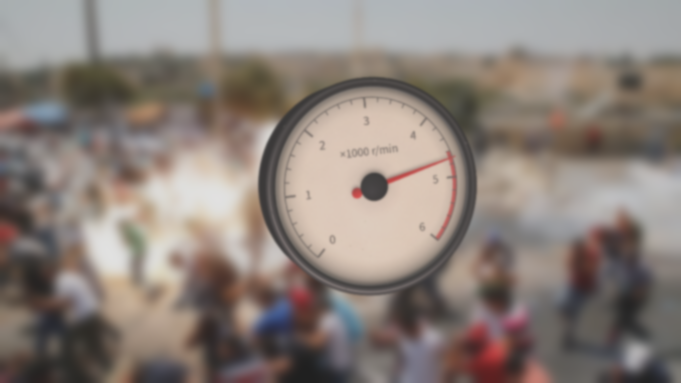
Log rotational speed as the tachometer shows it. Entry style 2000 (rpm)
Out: 4700 (rpm)
